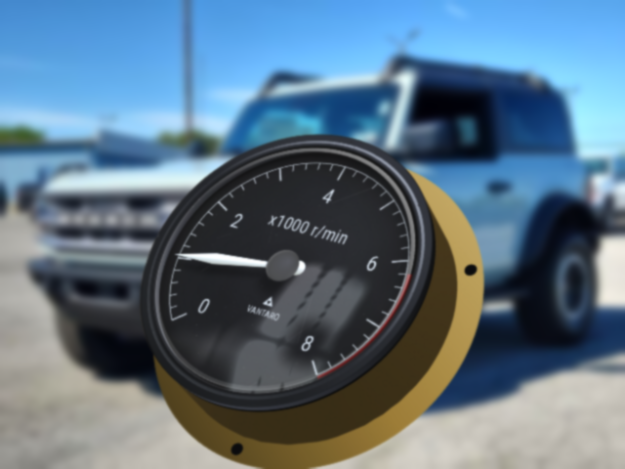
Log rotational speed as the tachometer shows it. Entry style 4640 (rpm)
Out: 1000 (rpm)
